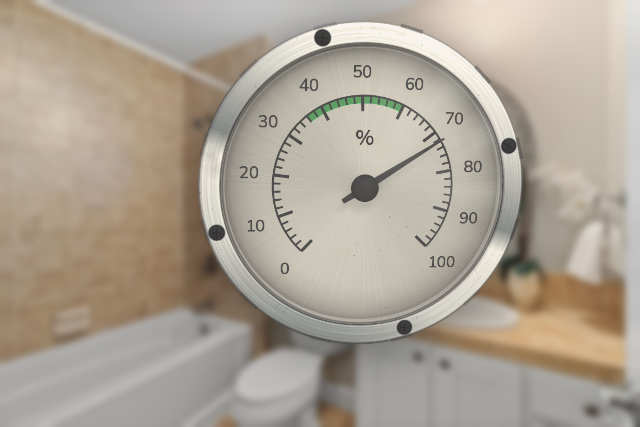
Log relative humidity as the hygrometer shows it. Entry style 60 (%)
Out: 72 (%)
